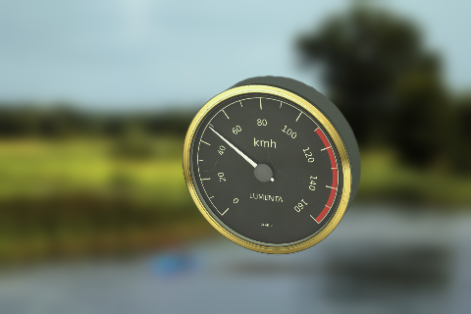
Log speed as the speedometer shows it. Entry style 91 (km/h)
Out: 50 (km/h)
